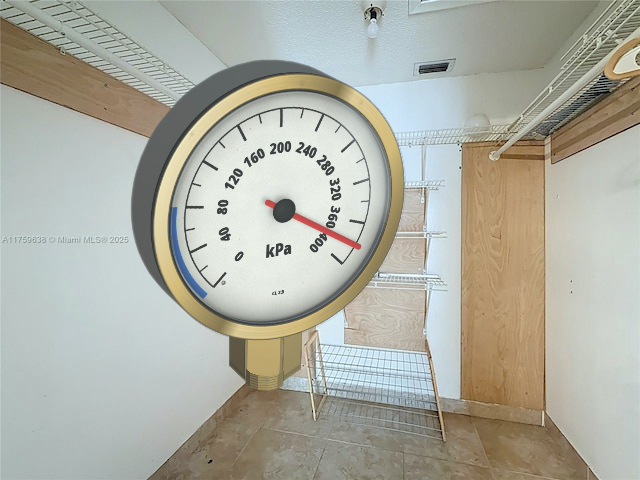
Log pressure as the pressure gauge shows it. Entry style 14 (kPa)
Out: 380 (kPa)
